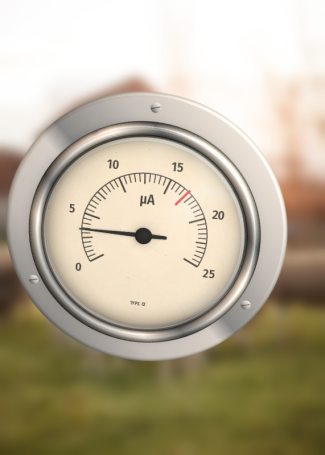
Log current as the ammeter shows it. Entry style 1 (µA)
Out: 3.5 (µA)
